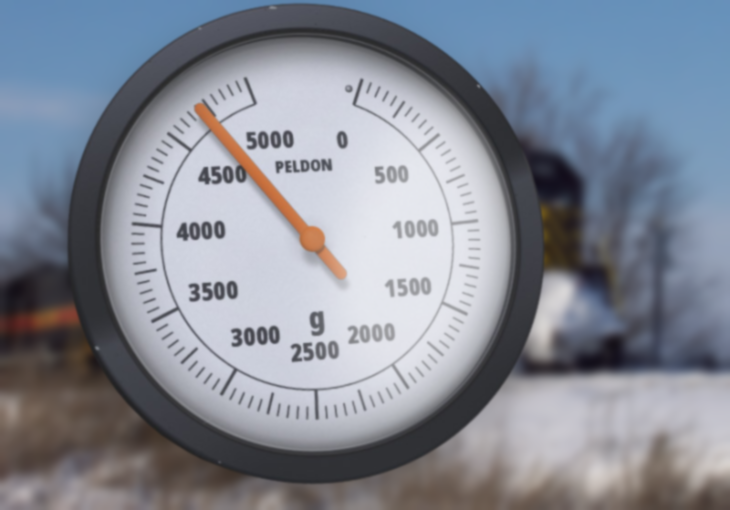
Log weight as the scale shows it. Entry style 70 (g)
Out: 4700 (g)
